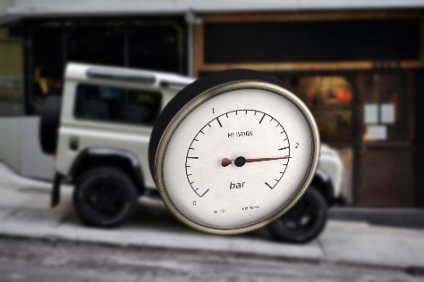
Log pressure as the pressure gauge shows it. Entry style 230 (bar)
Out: 2.1 (bar)
